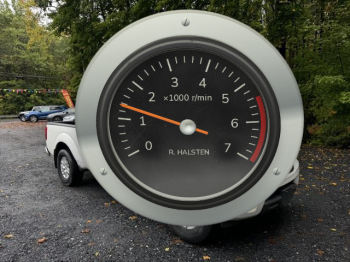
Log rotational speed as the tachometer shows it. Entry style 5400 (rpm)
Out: 1400 (rpm)
